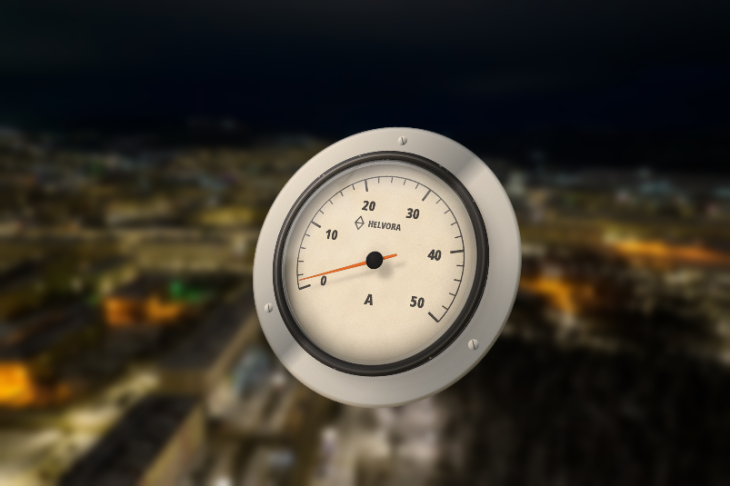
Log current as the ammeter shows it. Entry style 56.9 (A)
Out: 1 (A)
